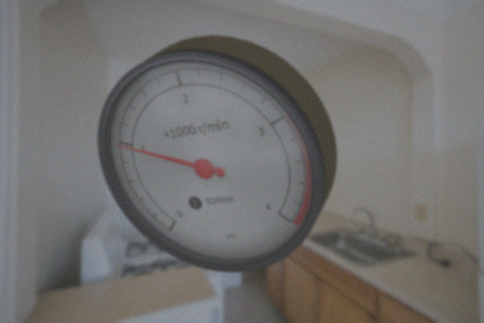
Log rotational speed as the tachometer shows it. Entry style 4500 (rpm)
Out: 1000 (rpm)
